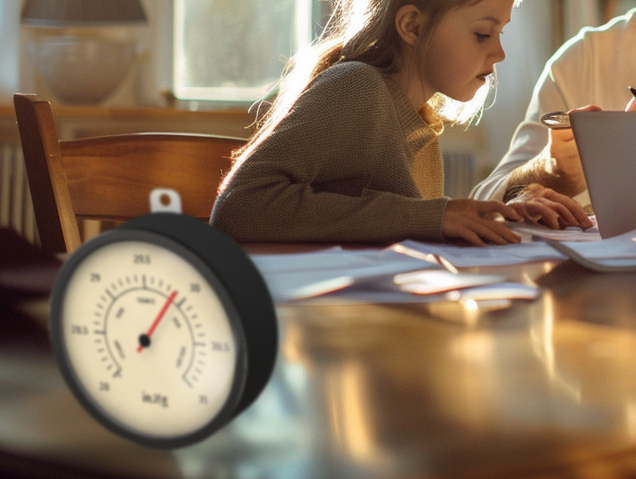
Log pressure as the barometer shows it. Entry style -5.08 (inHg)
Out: 29.9 (inHg)
